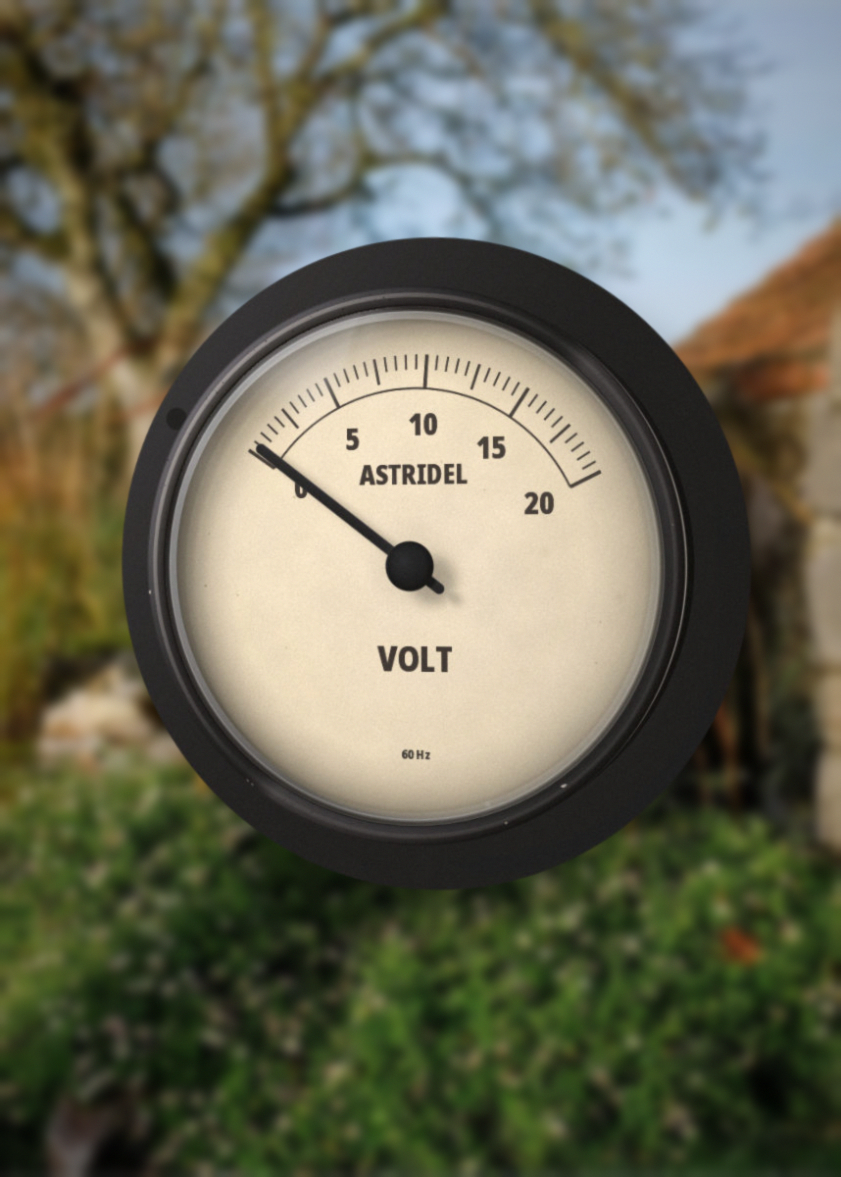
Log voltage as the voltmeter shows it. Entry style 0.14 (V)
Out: 0.5 (V)
